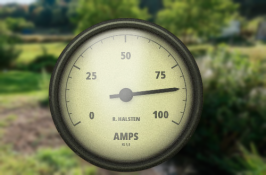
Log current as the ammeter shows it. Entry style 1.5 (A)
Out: 85 (A)
